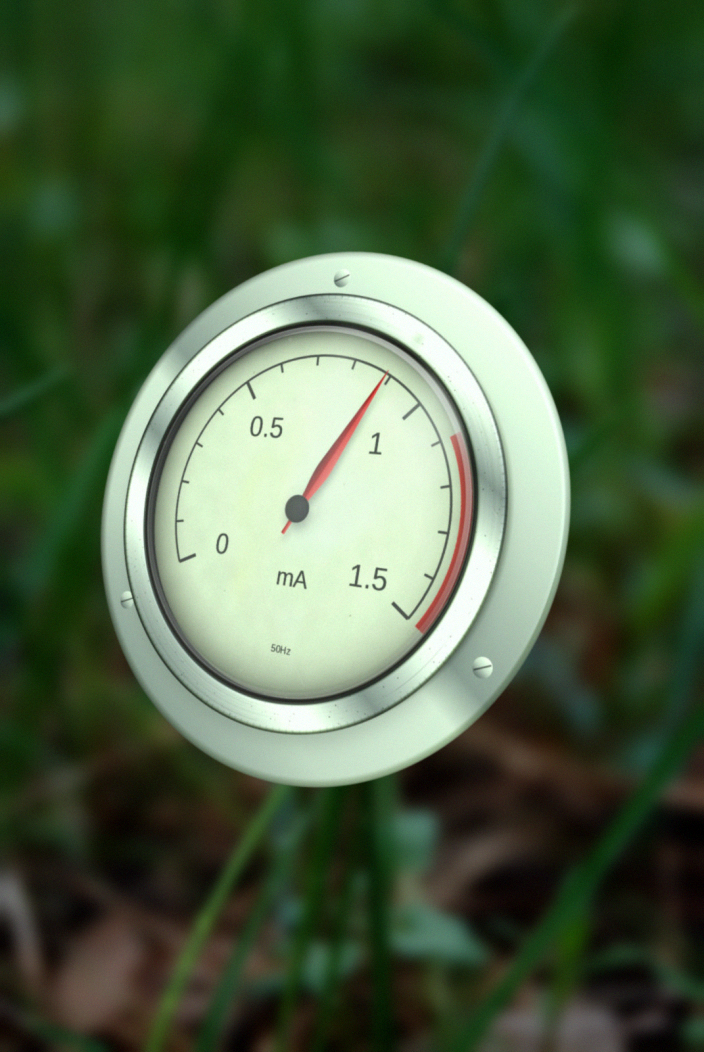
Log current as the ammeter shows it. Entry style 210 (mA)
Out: 0.9 (mA)
